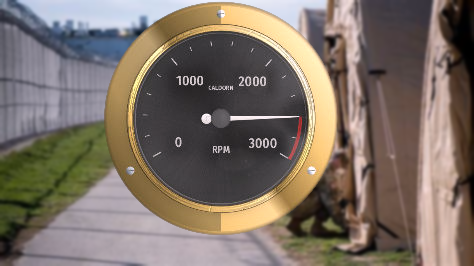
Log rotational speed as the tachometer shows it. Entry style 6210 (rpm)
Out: 2600 (rpm)
